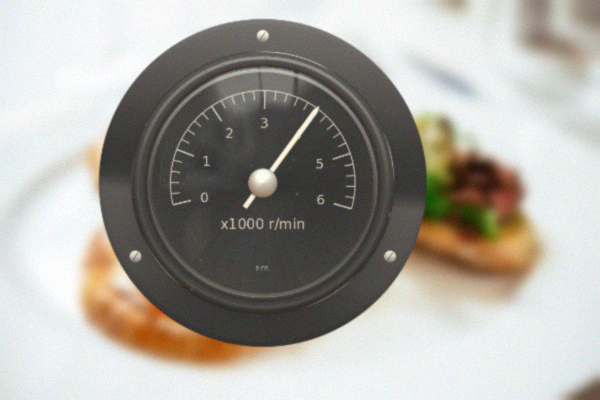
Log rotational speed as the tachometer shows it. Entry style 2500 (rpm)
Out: 4000 (rpm)
